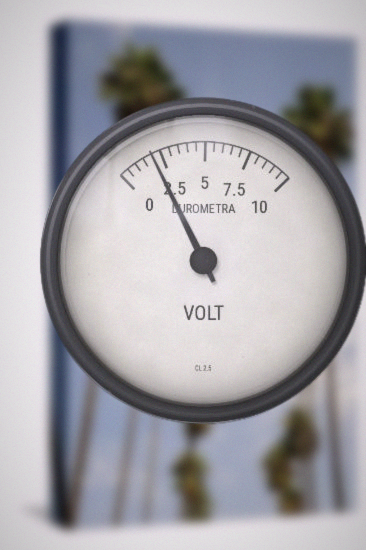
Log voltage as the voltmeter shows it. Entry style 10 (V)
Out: 2 (V)
